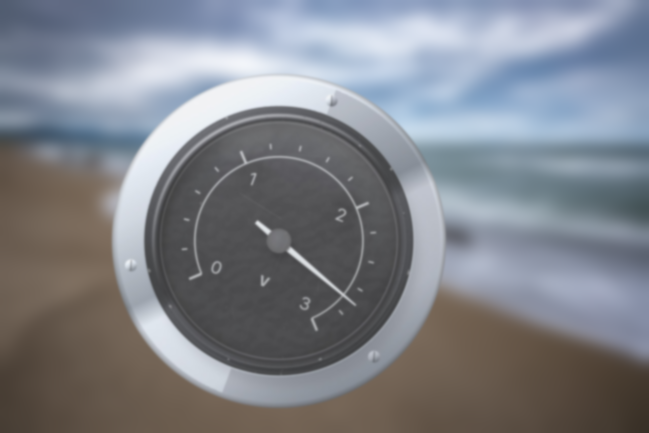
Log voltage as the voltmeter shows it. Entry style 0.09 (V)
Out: 2.7 (V)
